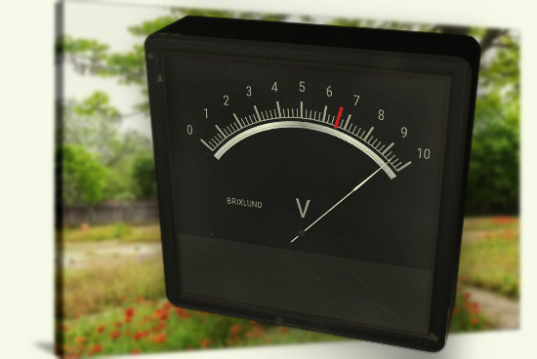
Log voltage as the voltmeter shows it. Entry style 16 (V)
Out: 9.4 (V)
